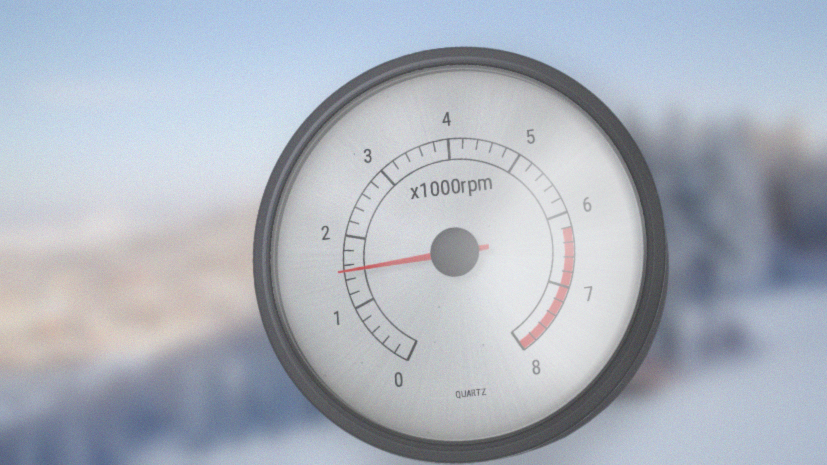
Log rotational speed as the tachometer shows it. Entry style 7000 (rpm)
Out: 1500 (rpm)
